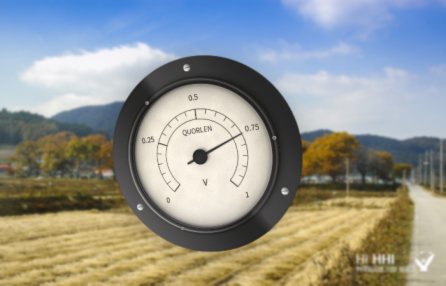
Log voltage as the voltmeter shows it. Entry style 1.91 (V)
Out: 0.75 (V)
